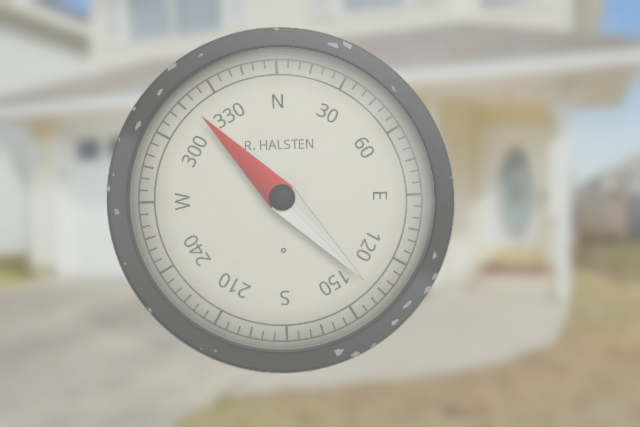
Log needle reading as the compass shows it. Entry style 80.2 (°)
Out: 317.5 (°)
